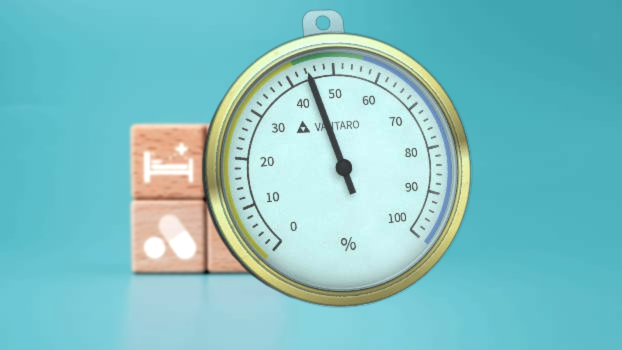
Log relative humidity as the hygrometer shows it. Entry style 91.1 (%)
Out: 44 (%)
